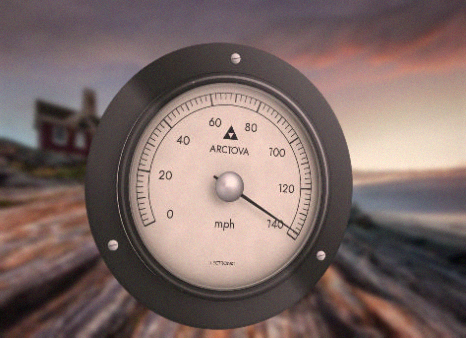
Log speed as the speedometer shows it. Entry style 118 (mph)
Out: 138 (mph)
